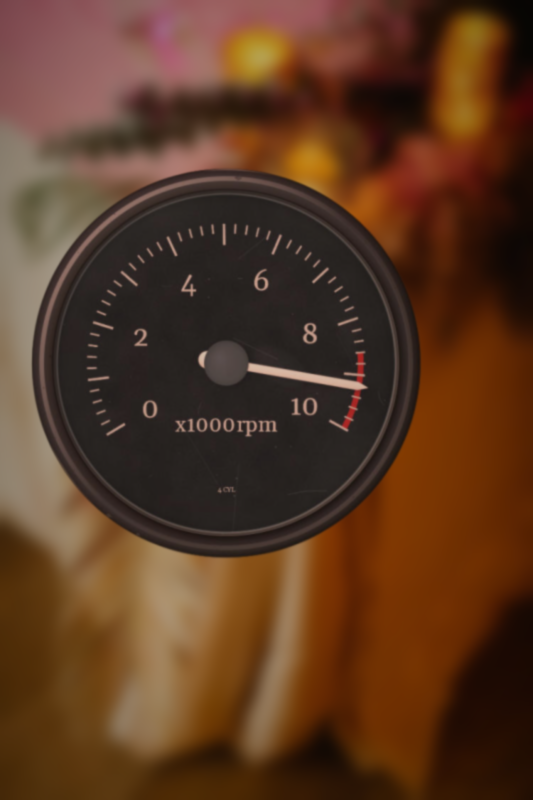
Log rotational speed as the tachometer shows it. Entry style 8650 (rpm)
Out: 9200 (rpm)
